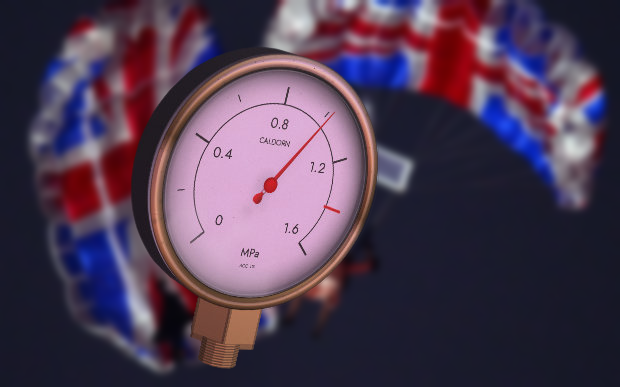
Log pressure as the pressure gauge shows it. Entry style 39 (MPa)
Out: 1 (MPa)
